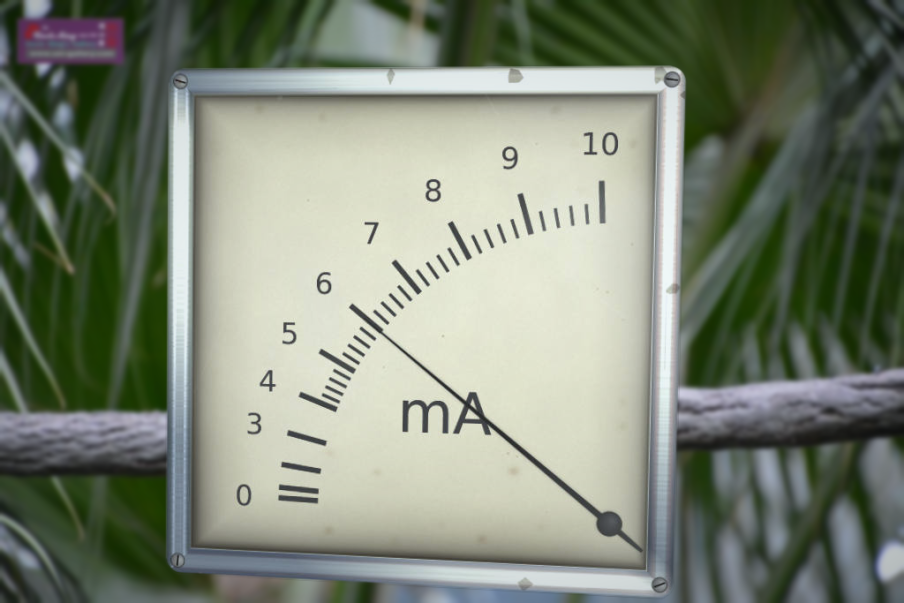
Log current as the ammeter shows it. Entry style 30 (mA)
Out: 6 (mA)
